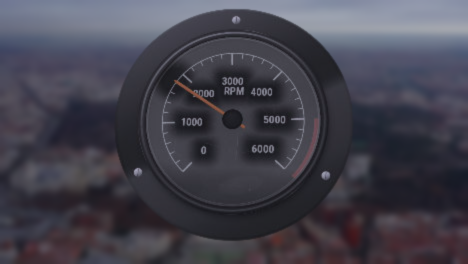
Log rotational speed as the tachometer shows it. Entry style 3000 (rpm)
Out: 1800 (rpm)
